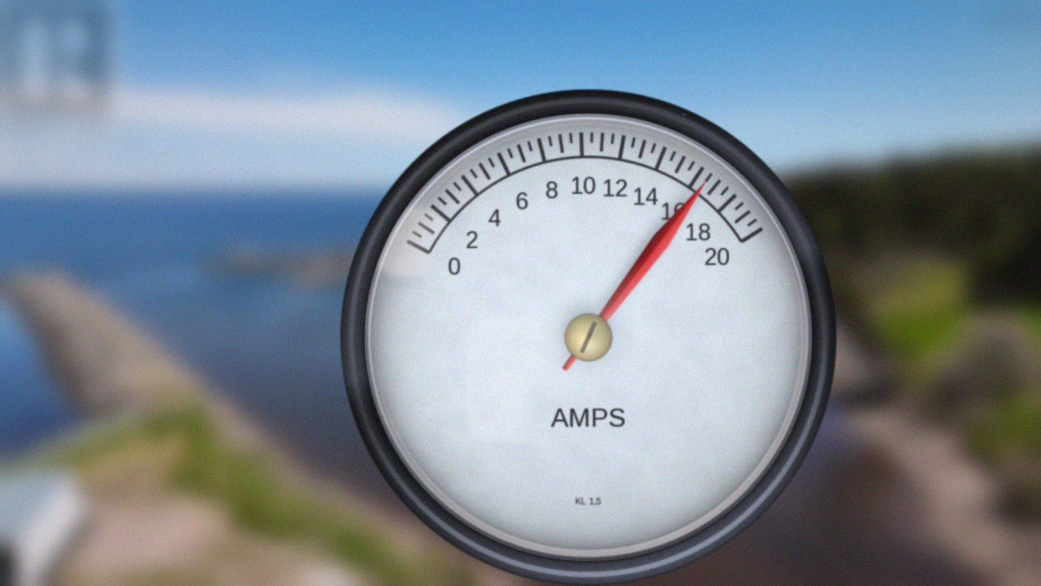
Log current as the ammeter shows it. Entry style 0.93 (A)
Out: 16.5 (A)
